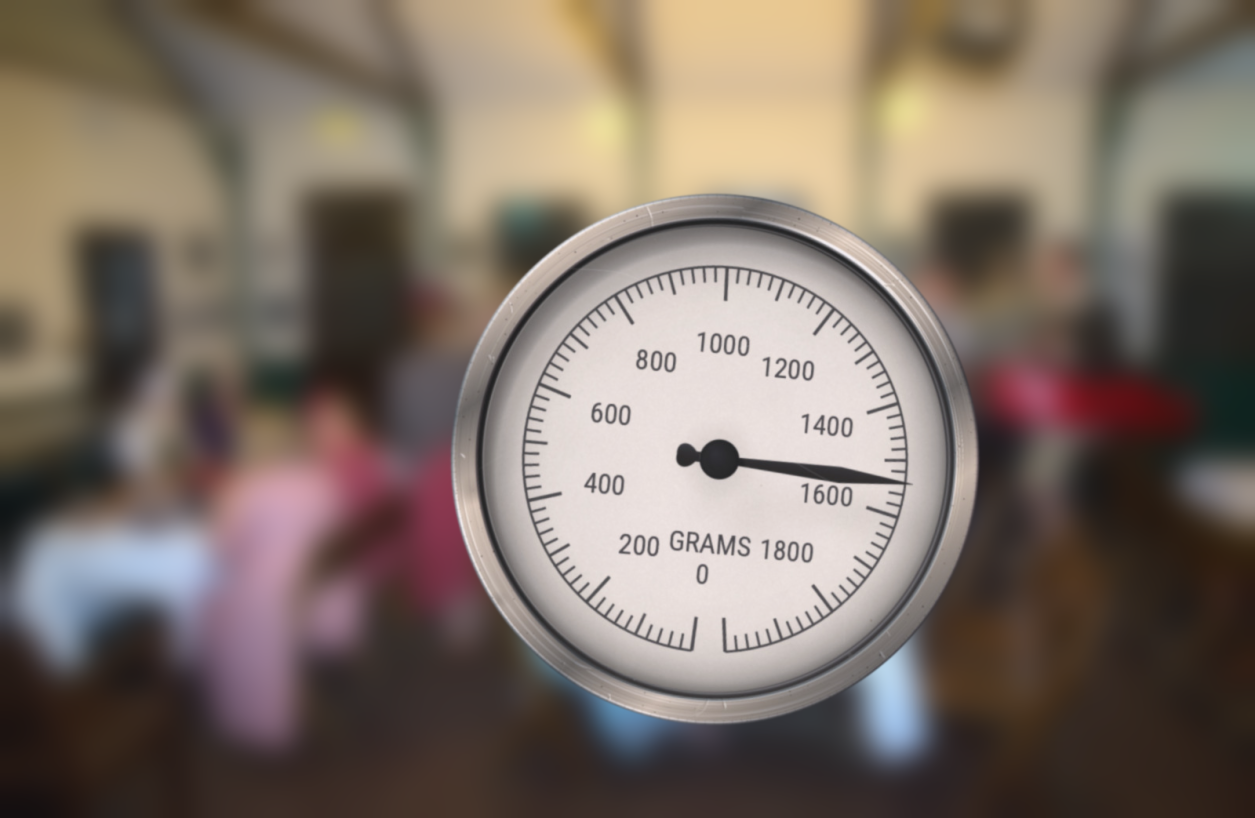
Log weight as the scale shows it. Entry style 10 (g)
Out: 1540 (g)
